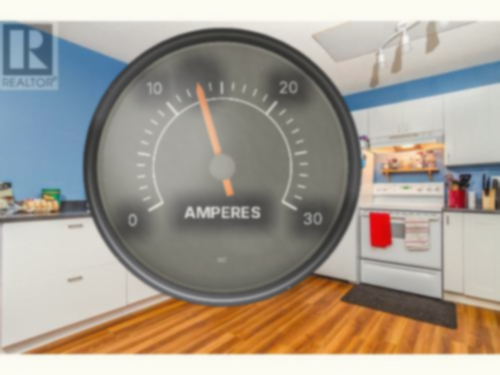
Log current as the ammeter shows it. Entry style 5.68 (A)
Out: 13 (A)
